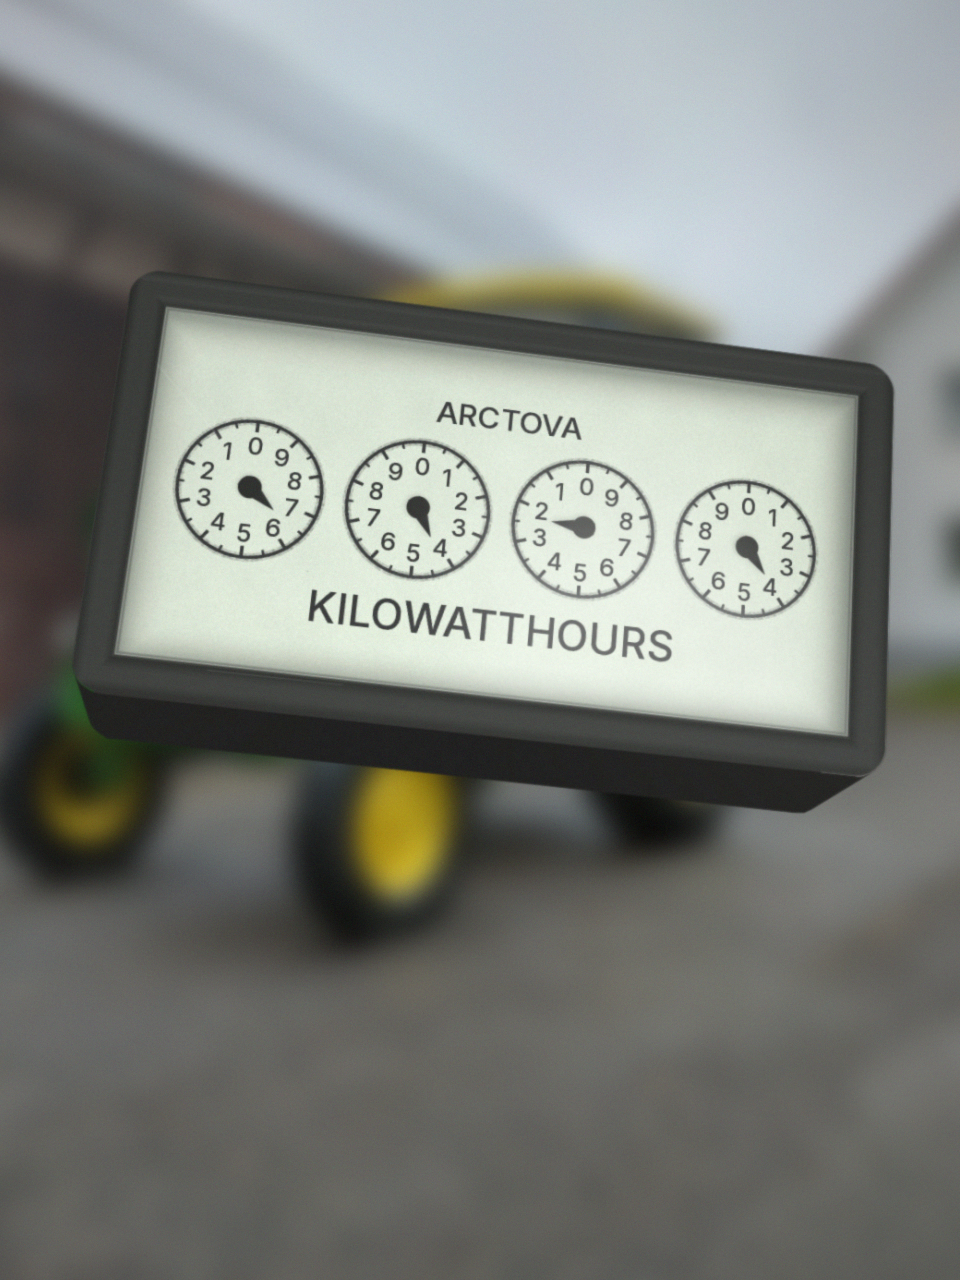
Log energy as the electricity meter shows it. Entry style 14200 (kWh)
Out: 6424 (kWh)
